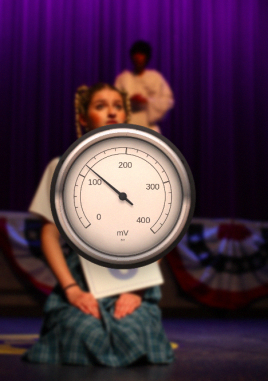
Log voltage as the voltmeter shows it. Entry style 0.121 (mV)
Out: 120 (mV)
